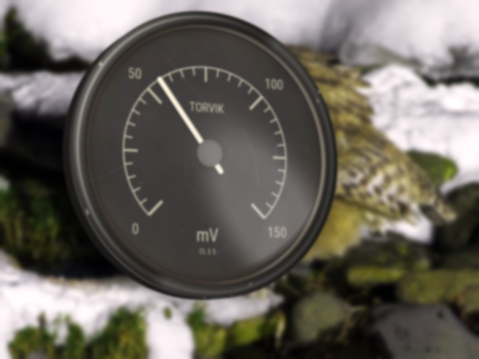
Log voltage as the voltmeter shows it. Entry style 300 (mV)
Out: 55 (mV)
